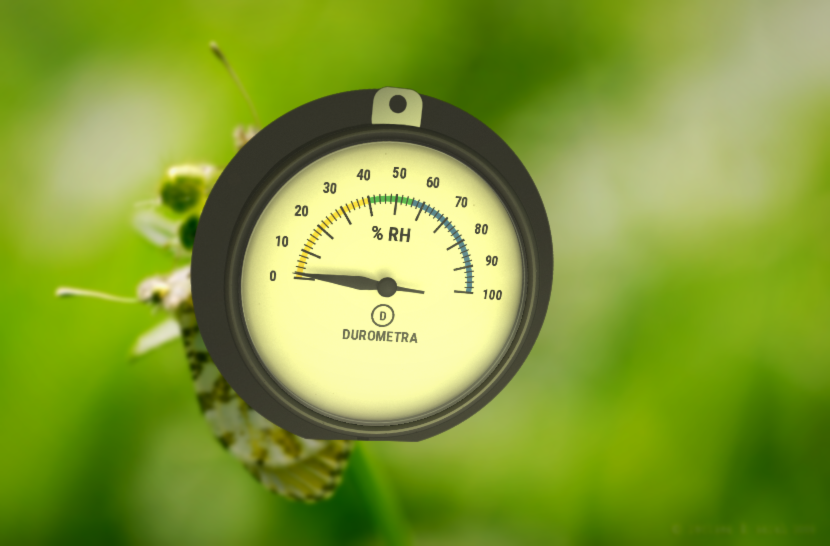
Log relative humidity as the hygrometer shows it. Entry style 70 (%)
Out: 2 (%)
